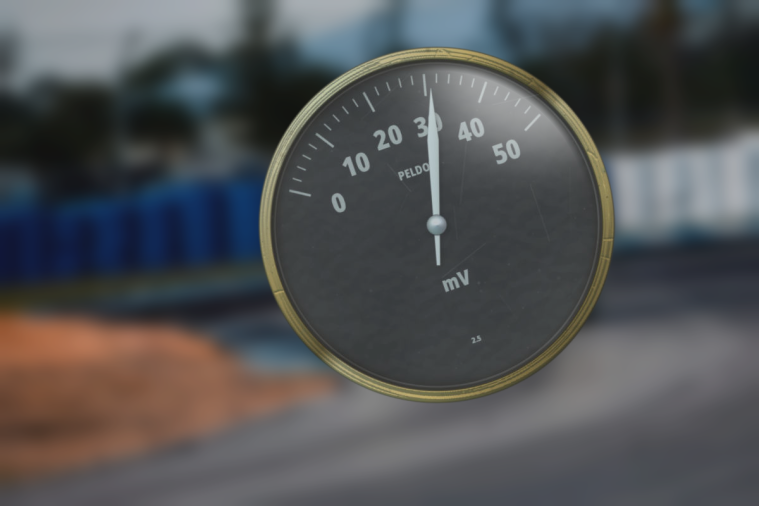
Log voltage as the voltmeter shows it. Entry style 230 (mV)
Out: 31 (mV)
